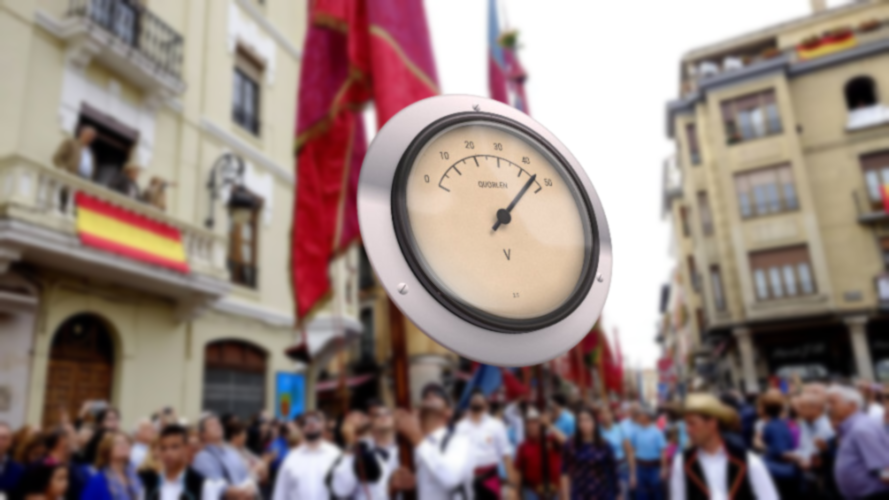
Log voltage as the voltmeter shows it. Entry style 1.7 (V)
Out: 45 (V)
